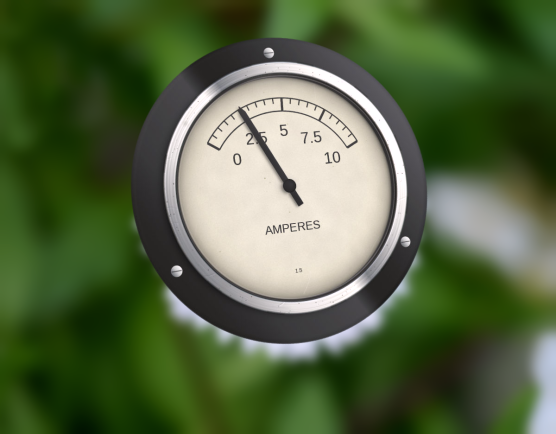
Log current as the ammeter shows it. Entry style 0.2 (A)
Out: 2.5 (A)
